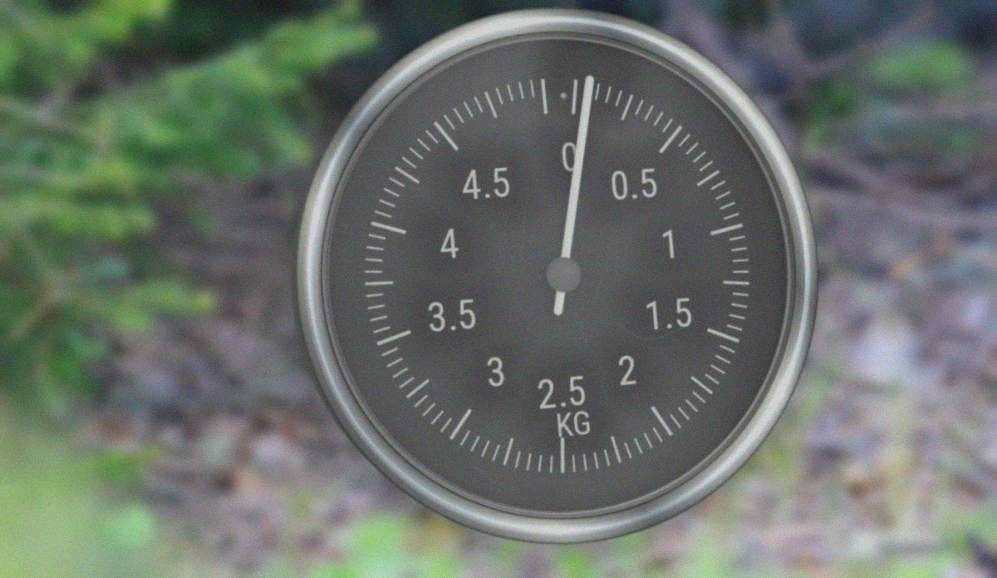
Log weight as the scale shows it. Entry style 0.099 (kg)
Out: 0.05 (kg)
